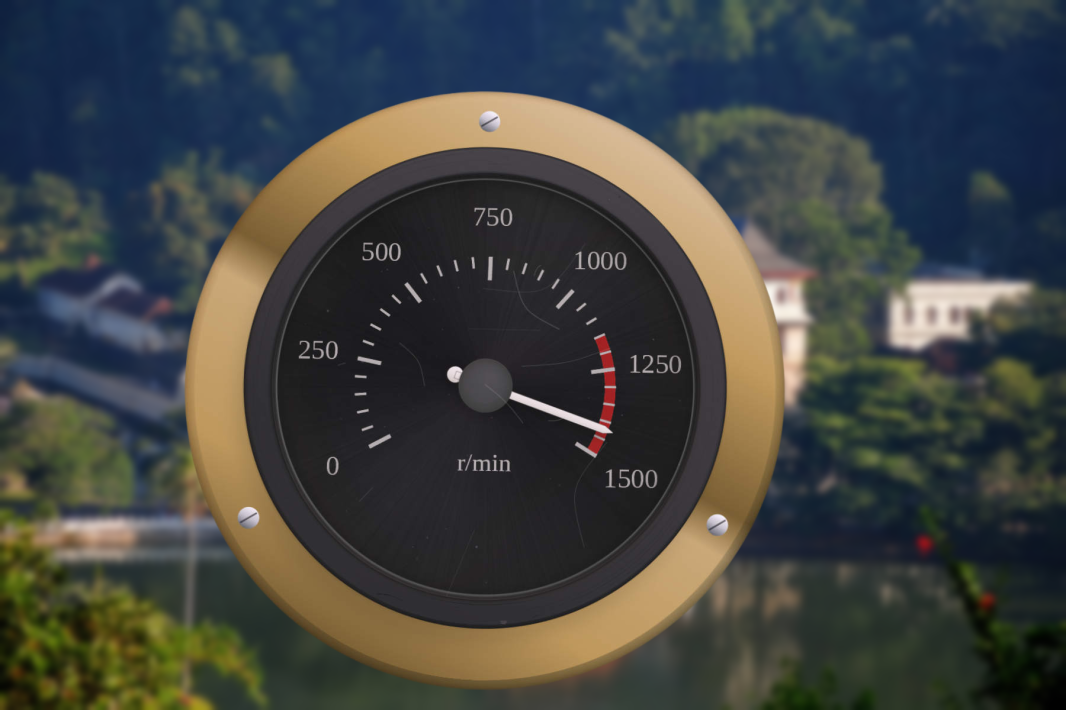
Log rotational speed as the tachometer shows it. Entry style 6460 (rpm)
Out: 1425 (rpm)
